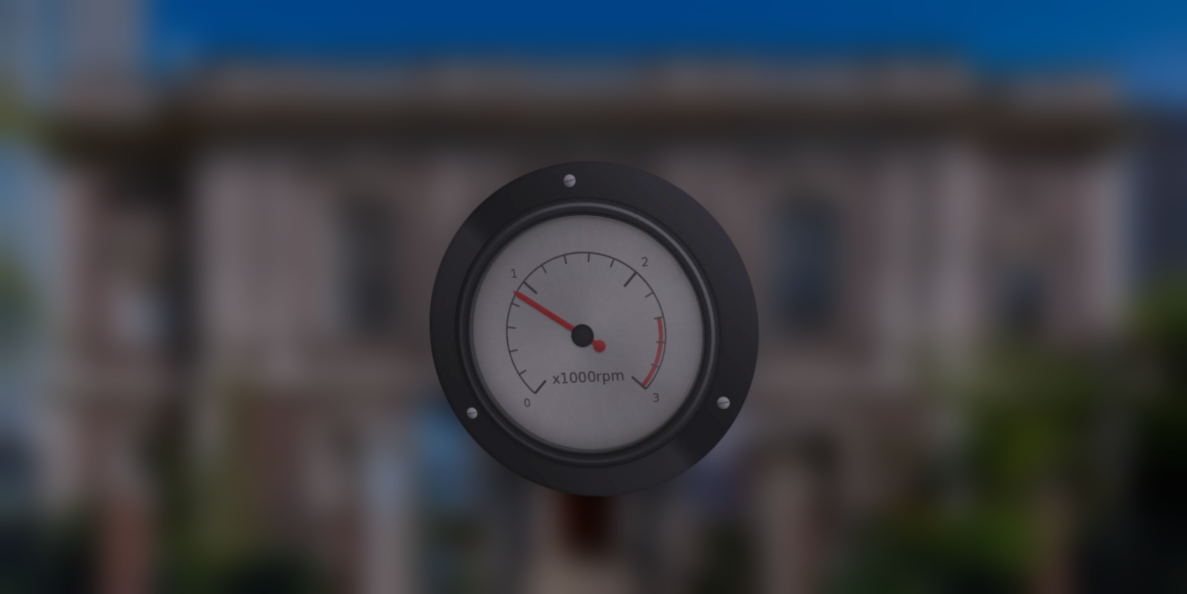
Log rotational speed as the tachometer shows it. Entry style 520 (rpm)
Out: 900 (rpm)
